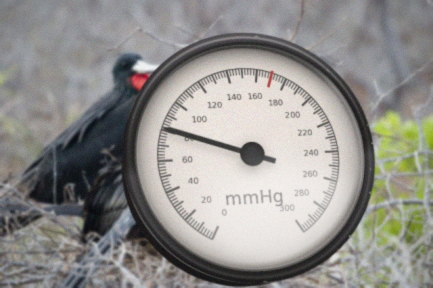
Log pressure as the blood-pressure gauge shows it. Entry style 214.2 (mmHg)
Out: 80 (mmHg)
